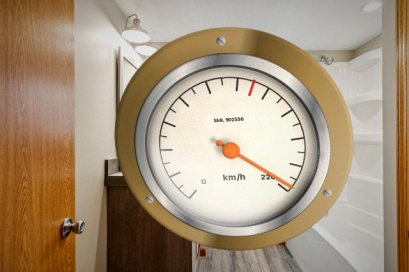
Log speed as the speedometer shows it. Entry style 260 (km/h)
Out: 215 (km/h)
